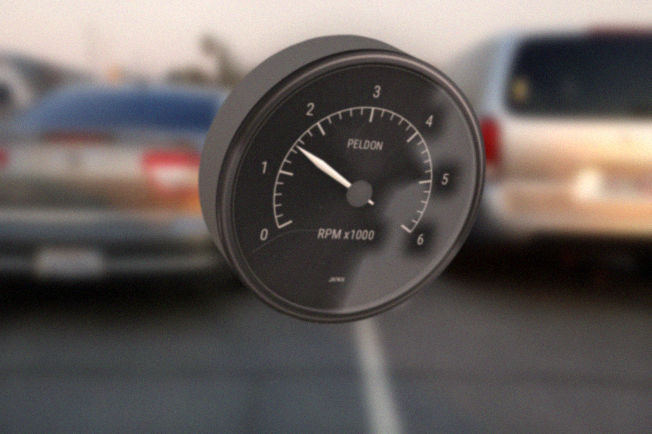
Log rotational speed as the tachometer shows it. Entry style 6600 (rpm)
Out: 1500 (rpm)
